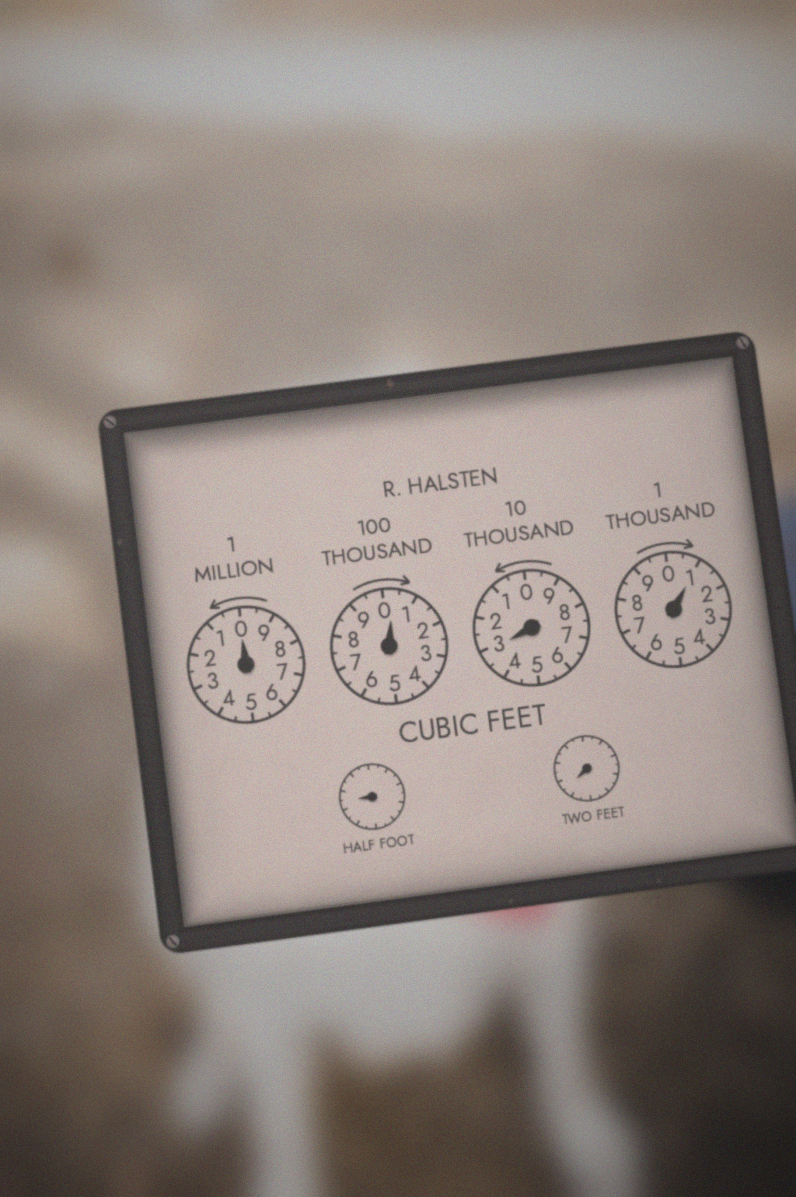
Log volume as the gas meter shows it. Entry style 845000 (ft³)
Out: 3100 (ft³)
